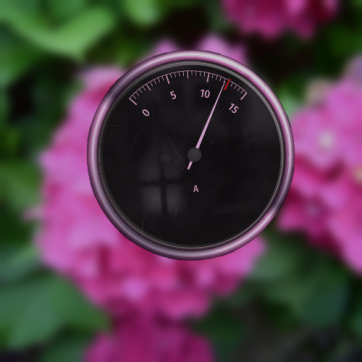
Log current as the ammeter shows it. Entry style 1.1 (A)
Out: 12 (A)
